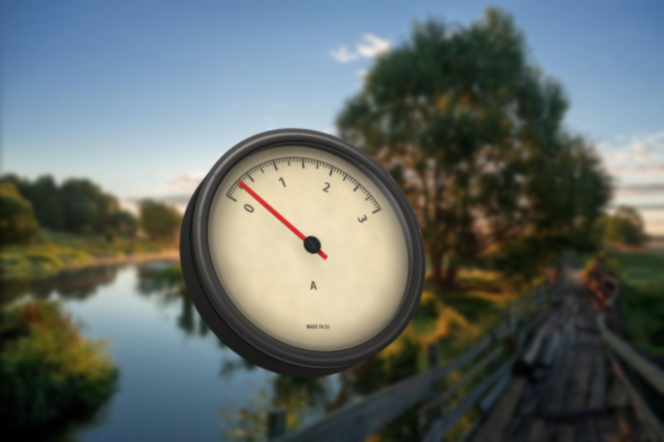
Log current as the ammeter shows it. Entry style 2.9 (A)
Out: 0.25 (A)
